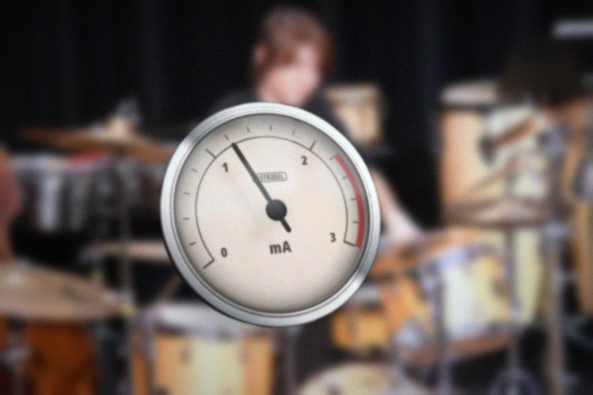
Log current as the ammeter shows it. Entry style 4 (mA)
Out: 1.2 (mA)
